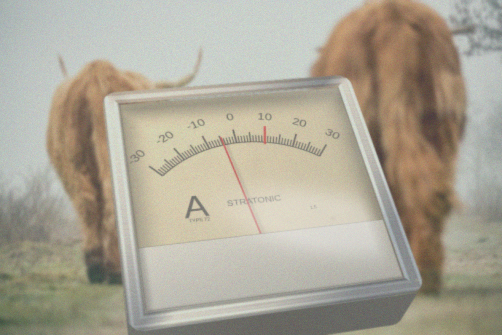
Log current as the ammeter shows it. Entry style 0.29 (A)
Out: -5 (A)
